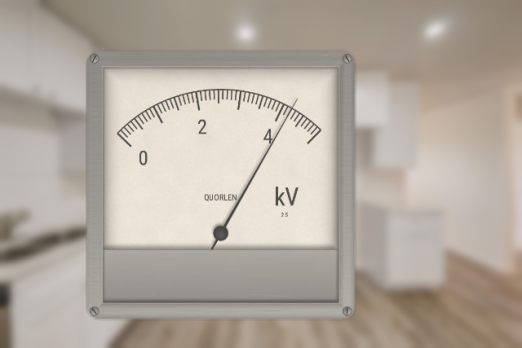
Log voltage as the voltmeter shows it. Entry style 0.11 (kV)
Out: 4.2 (kV)
